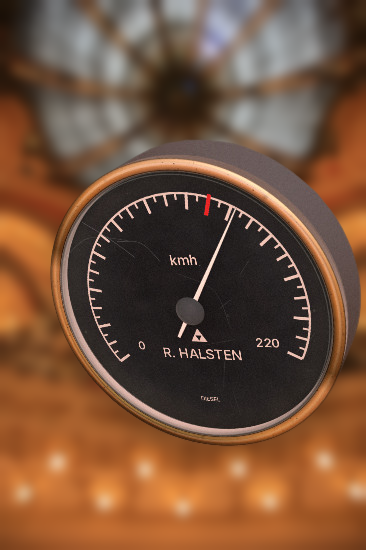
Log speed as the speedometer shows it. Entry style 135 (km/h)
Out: 142.5 (km/h)
